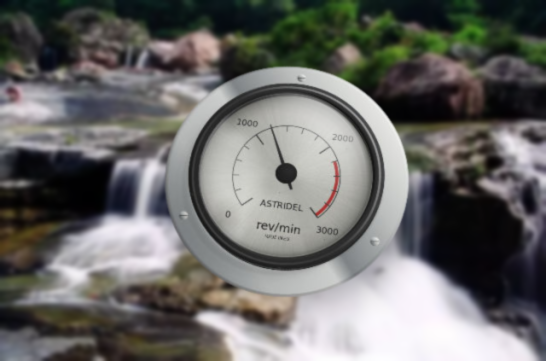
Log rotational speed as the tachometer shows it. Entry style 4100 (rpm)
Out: 1200 (rpm)
